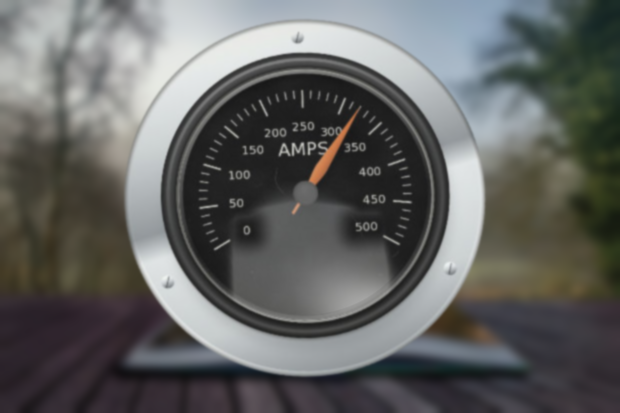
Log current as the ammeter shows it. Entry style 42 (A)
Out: 320 (A)
